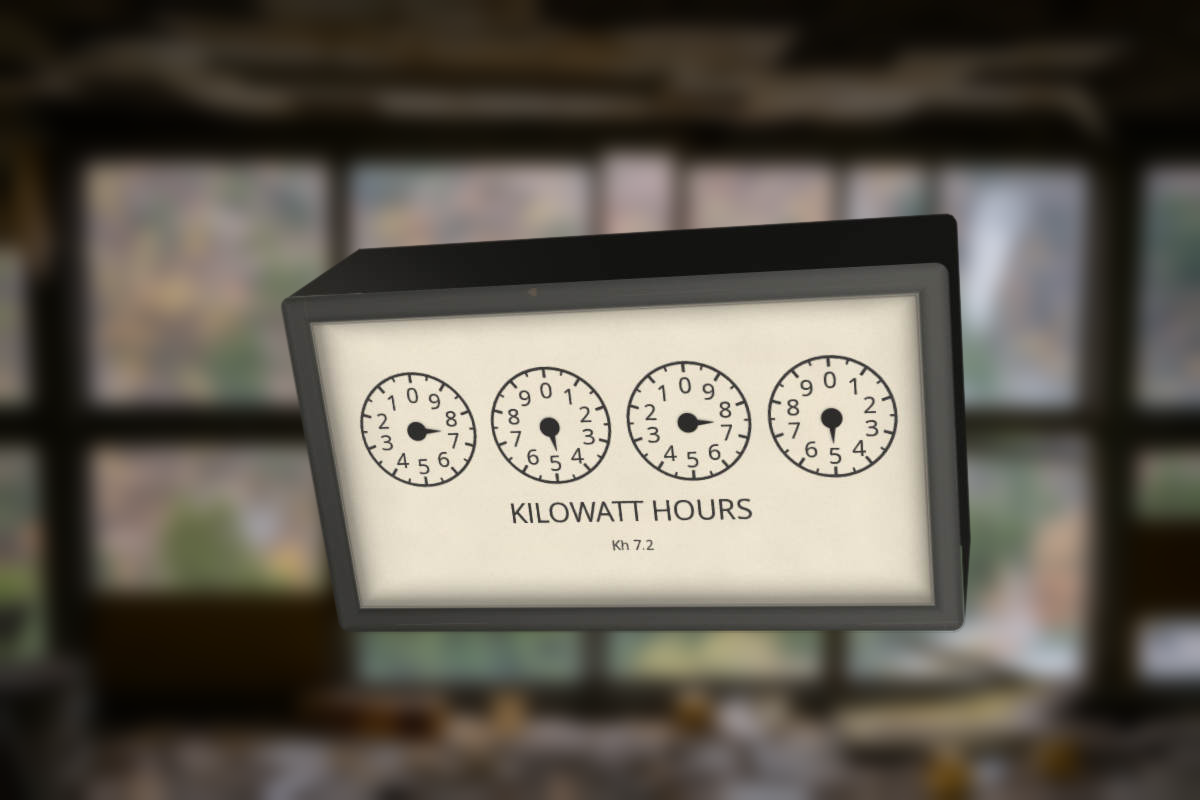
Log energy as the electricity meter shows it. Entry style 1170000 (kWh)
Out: 7475 (kWh)
